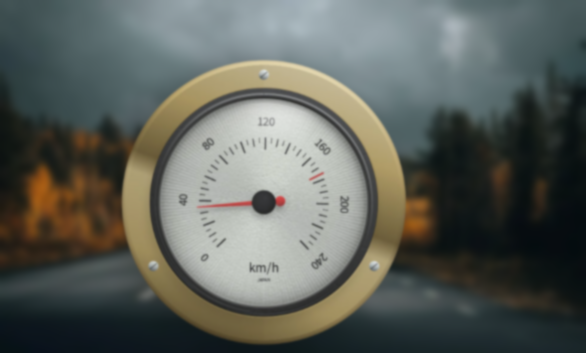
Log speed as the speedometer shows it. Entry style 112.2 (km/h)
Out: 35 (km/h)
